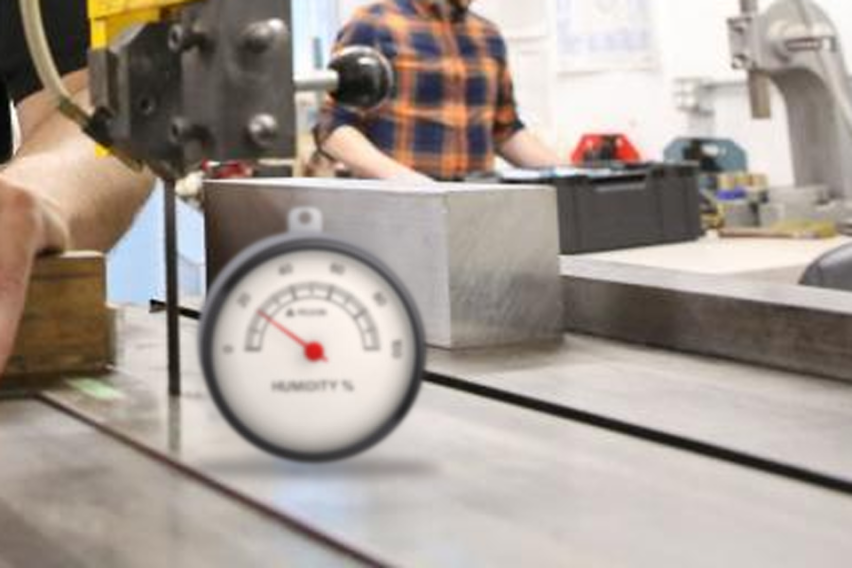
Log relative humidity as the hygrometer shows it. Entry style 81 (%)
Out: 20 (%)
